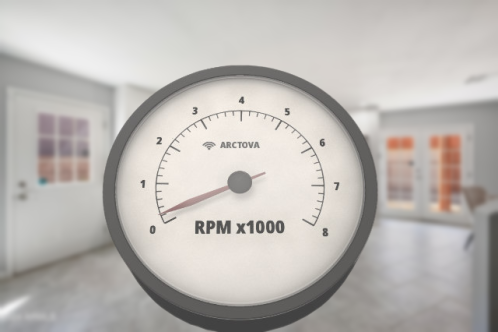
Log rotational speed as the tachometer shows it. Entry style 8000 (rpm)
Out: 200 (rpm)
